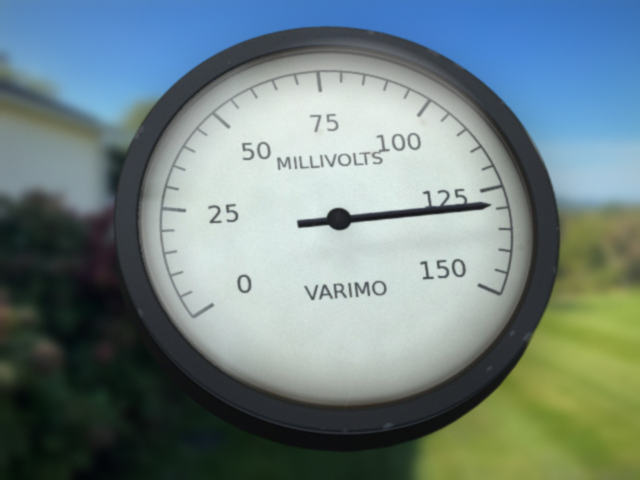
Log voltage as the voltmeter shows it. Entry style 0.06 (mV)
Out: 130 (mV)
